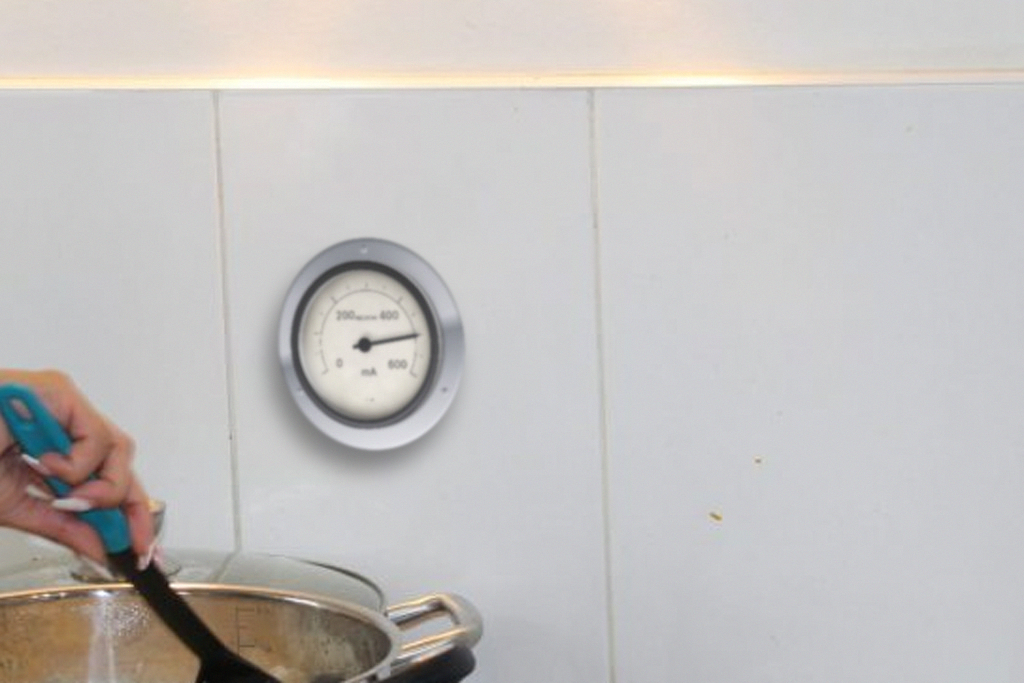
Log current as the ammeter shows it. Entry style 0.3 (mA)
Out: 500 (mA)
